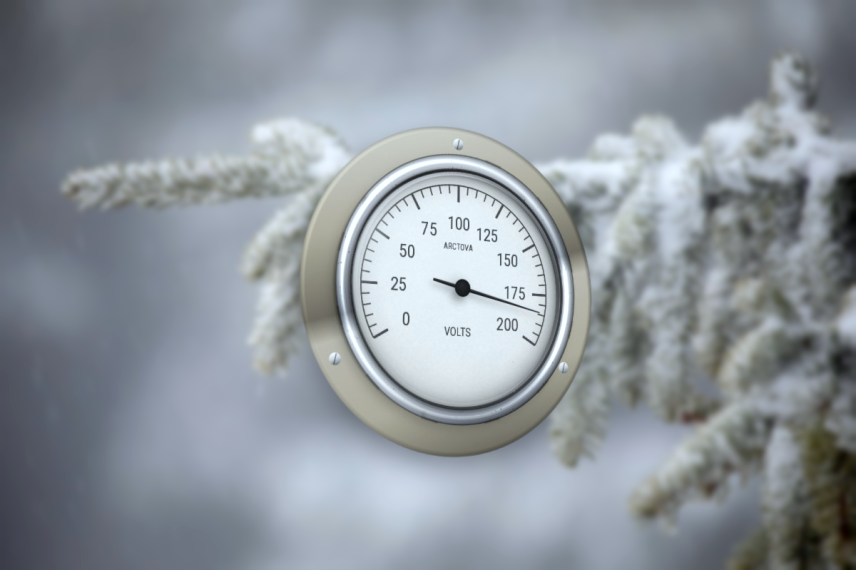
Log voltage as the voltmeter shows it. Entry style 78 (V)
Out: 185 (V)
